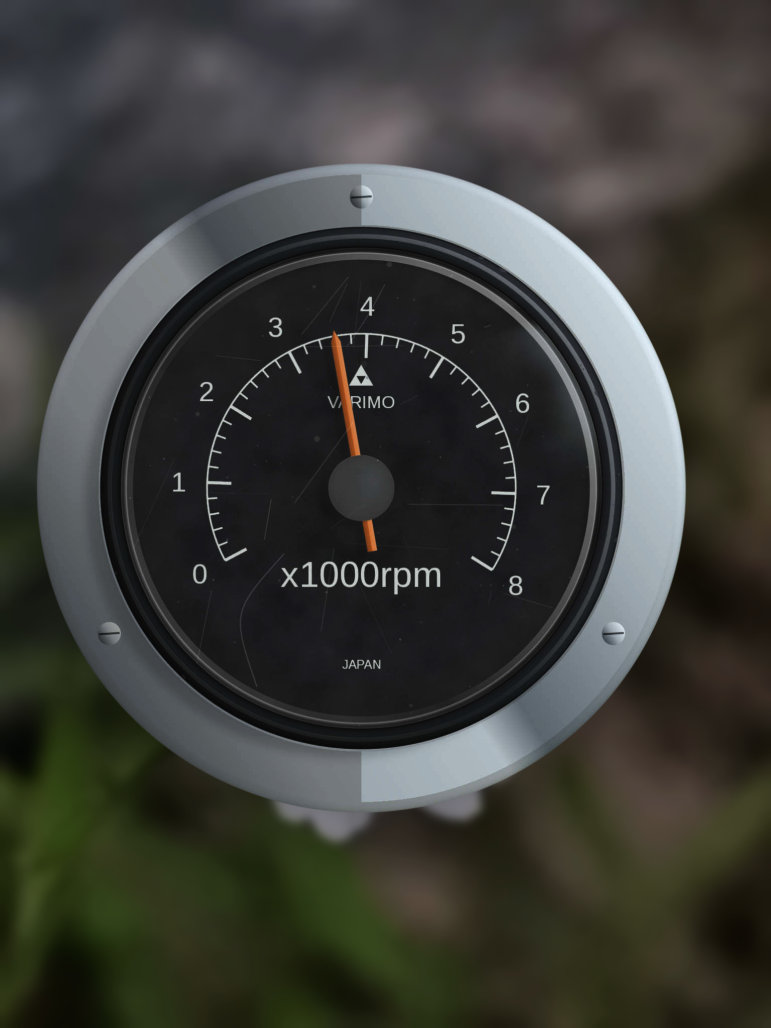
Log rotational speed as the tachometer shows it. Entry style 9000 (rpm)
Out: 3600 (rpm)
